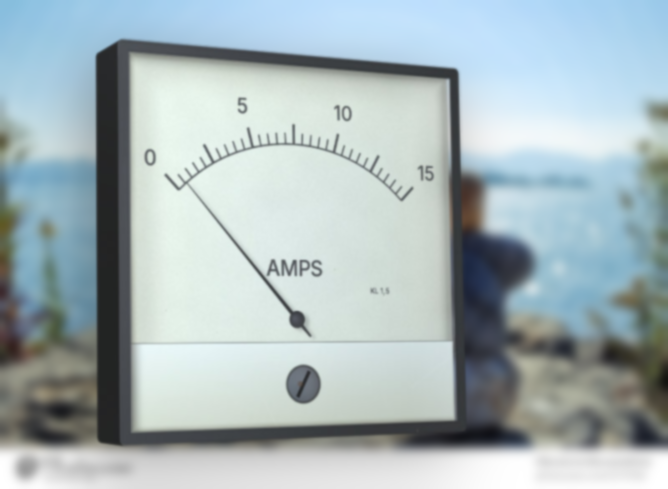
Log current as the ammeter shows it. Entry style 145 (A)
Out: 0.5 (A)
